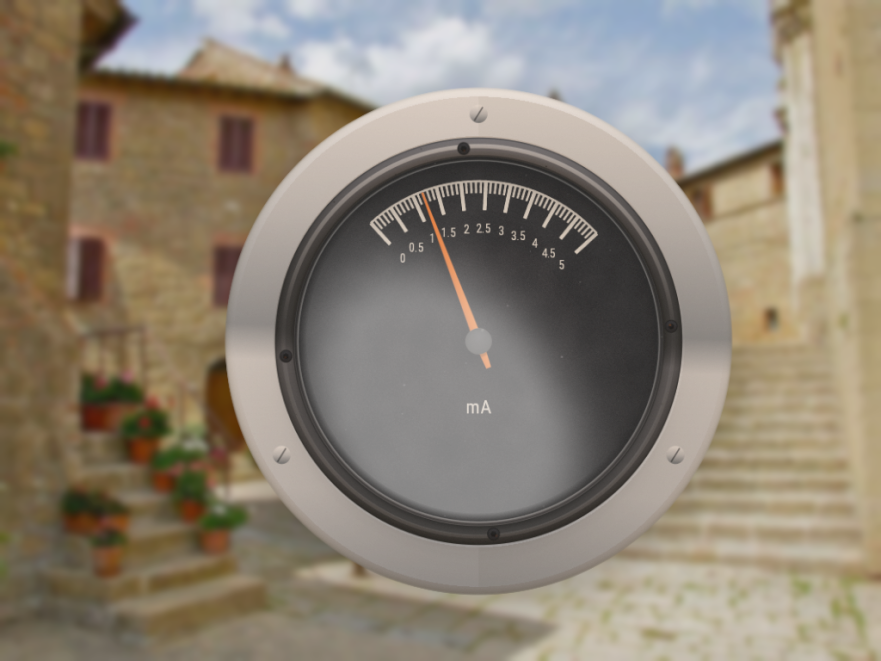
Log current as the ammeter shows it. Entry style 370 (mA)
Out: 1.2 (mA)
